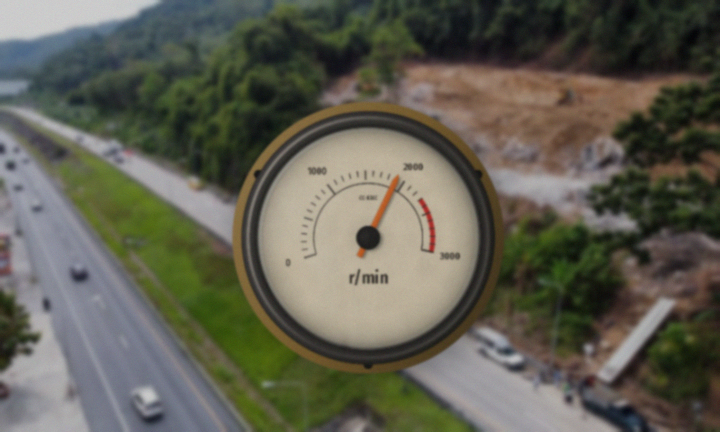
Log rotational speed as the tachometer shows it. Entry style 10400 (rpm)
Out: 1900 (rpm)
